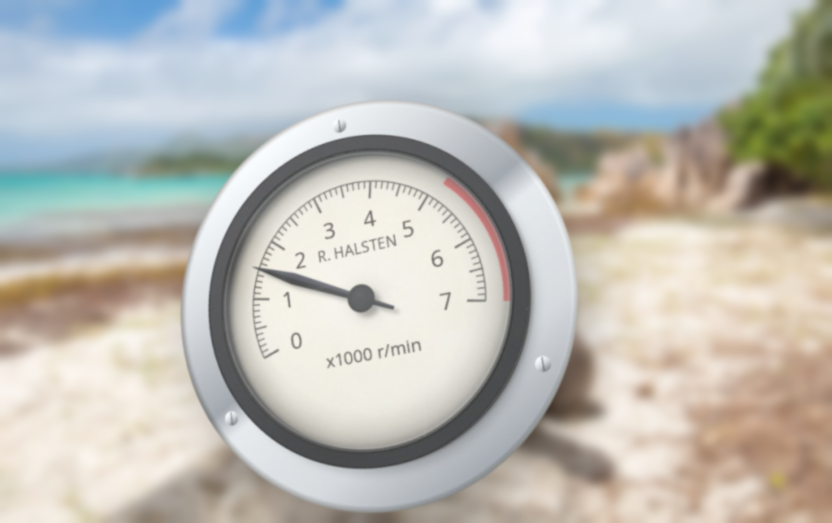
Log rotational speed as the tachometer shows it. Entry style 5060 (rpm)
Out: 1500 (rpm)
